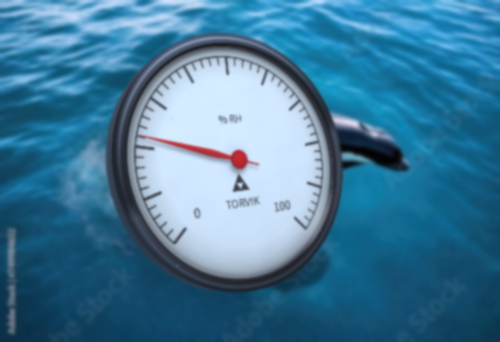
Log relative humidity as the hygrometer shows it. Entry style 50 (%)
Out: 22 (%)
